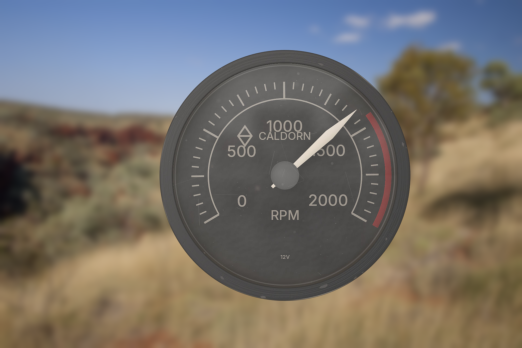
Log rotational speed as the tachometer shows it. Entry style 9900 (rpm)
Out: 1400 (rpm)
